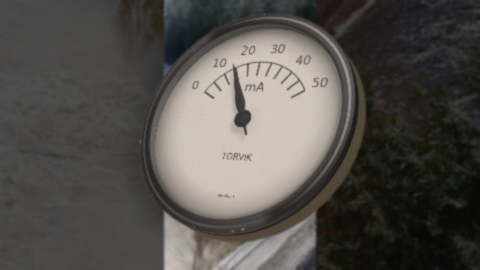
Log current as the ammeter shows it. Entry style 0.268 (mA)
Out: 15 (mA)
